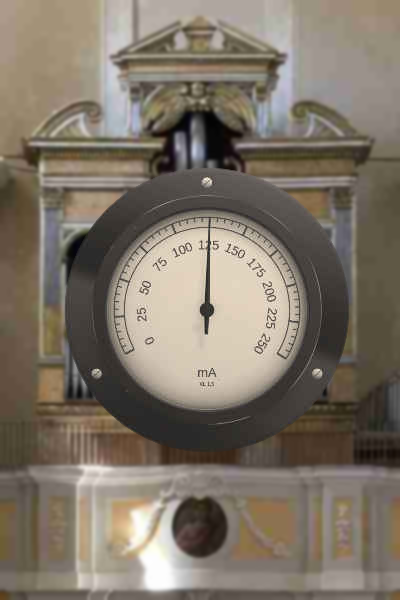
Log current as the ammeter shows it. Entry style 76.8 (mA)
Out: 125 (mA)
